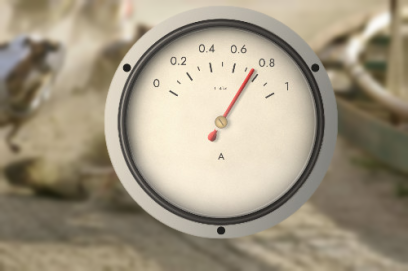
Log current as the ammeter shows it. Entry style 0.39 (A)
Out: 0.75 (A)
